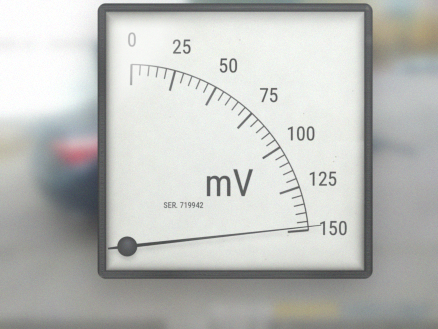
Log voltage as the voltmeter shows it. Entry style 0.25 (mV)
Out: 147.5 (mV)
